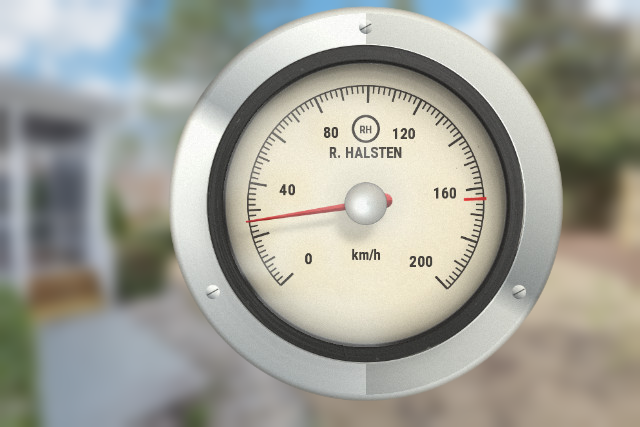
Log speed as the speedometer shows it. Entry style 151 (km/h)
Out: 26 (km/h)
